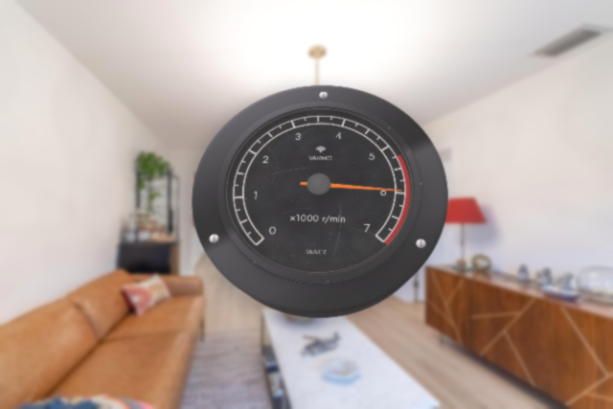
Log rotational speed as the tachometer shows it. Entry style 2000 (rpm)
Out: 6000 (rpm)
